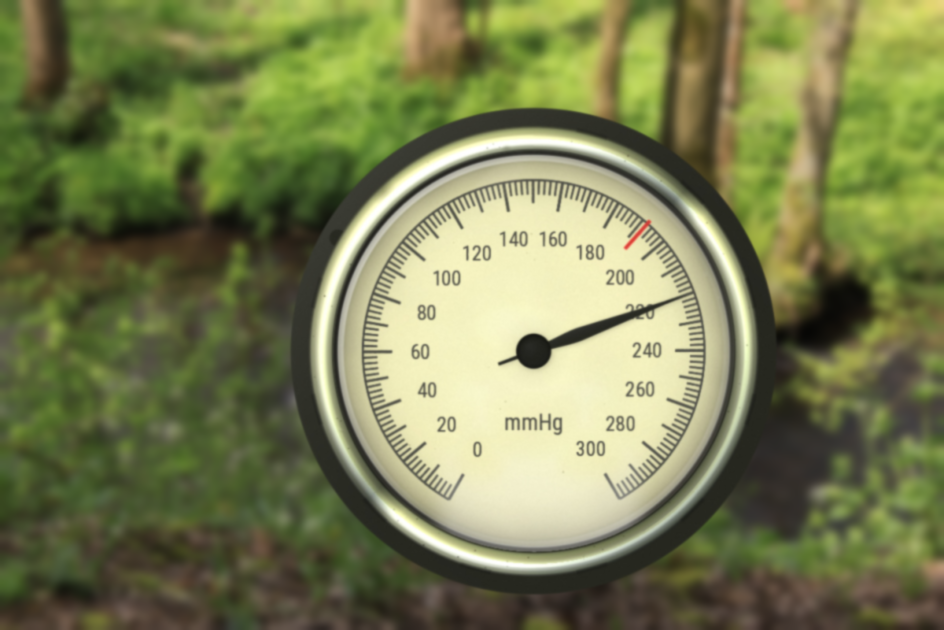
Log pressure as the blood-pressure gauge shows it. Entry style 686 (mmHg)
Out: 220 (mmHg)
